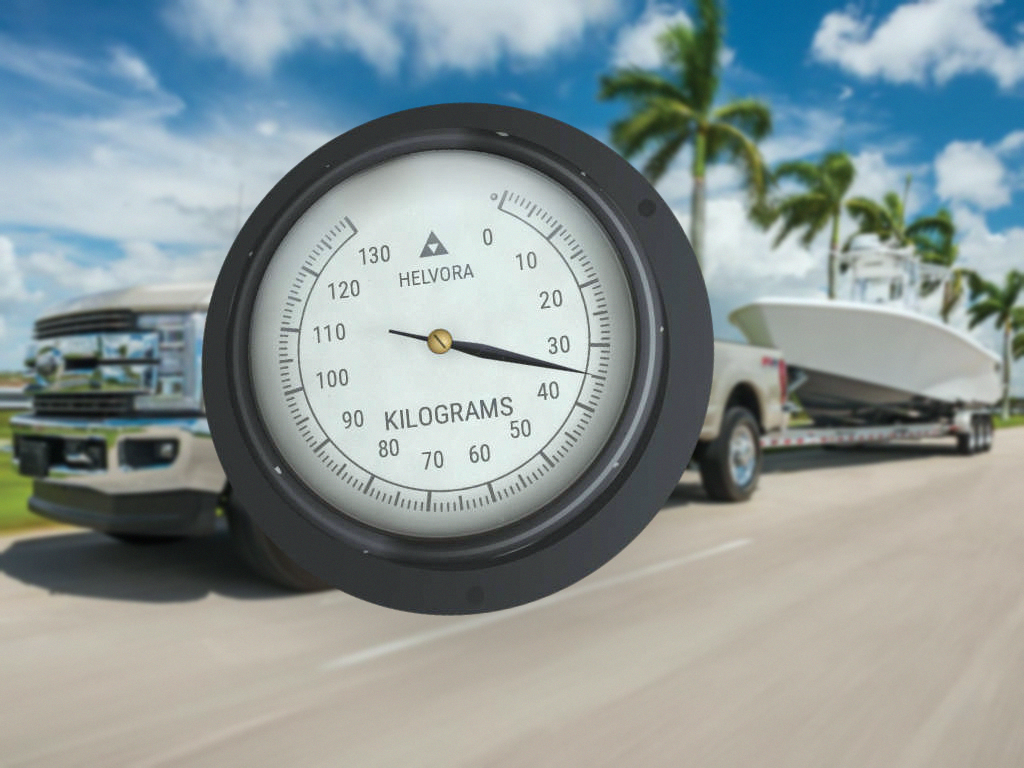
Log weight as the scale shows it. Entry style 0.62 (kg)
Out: 35 (kg)
